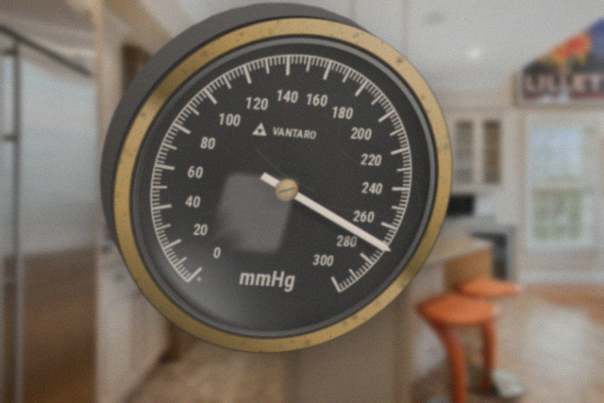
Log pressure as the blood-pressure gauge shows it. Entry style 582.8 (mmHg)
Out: 270 (mmHg)
